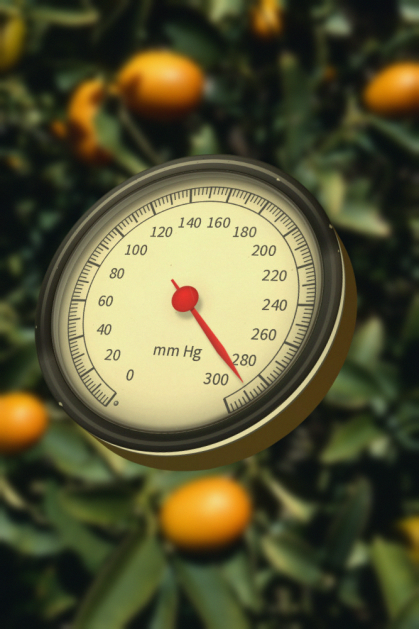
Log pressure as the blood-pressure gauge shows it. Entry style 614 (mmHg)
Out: 288 (mmHg)
